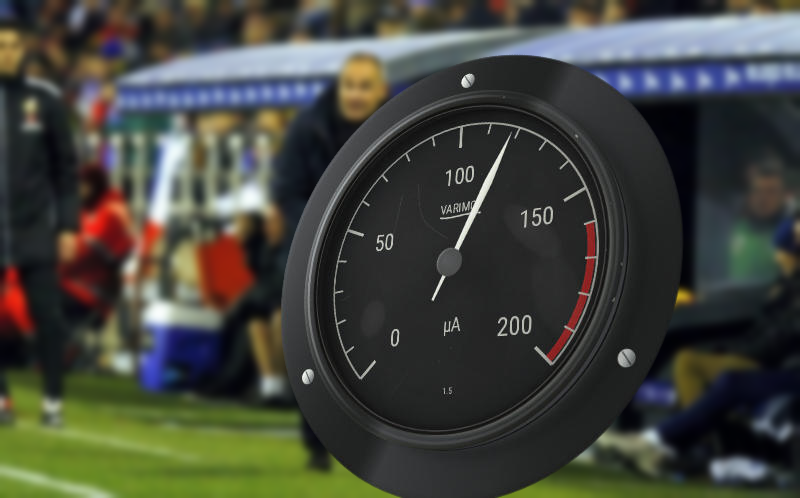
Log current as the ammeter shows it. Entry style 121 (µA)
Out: 120 (µA)
